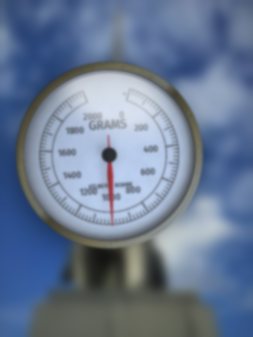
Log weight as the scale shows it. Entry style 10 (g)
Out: 1000 (g)
